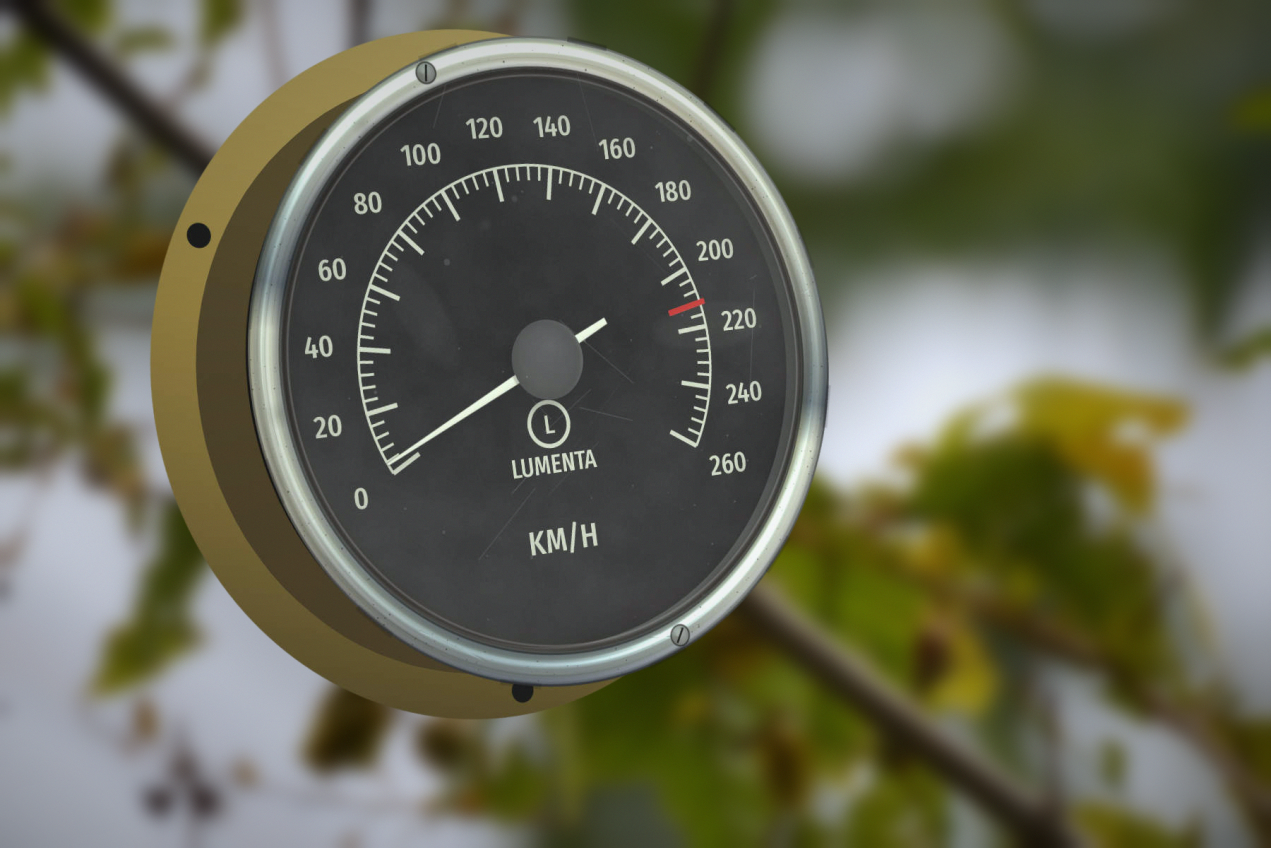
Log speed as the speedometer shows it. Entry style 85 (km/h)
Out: 4 (km/h)
